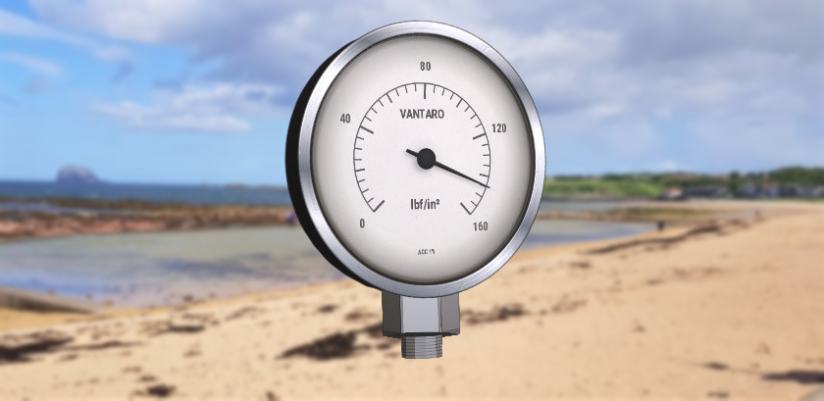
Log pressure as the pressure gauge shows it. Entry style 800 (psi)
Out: 145 (psi)
